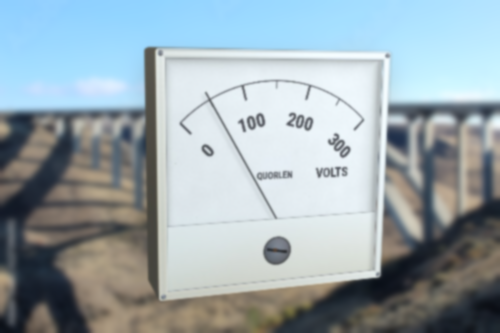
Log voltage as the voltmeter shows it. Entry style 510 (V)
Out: 50 (V)
